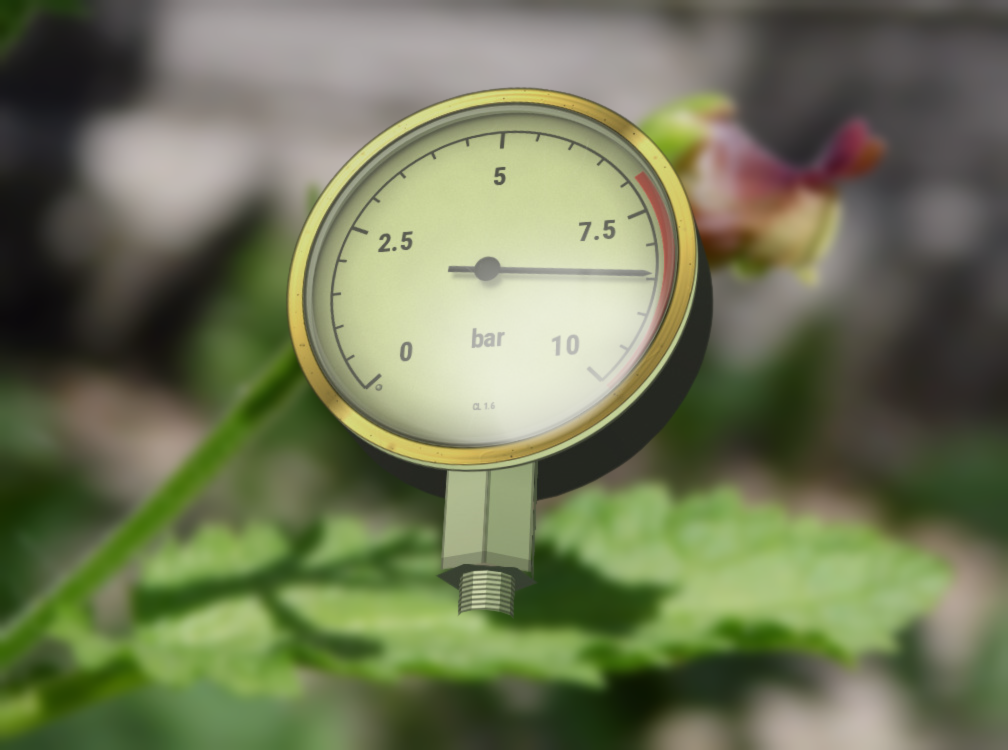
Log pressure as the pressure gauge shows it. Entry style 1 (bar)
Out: 8.5 (bar)
